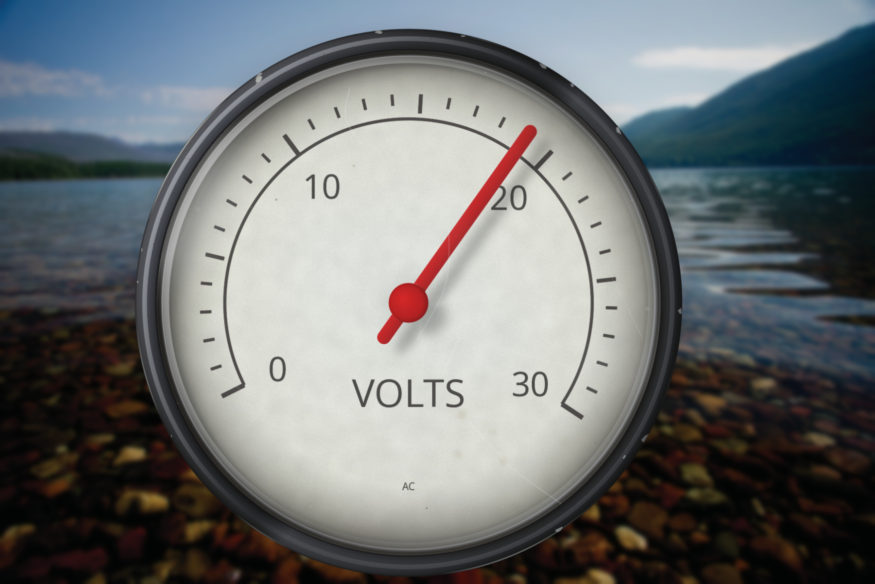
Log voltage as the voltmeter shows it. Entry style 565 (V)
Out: 19 (V)
